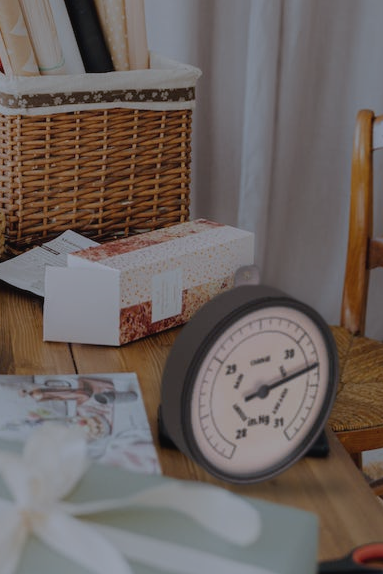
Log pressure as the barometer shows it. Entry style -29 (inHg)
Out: 30.3 (inHg)
